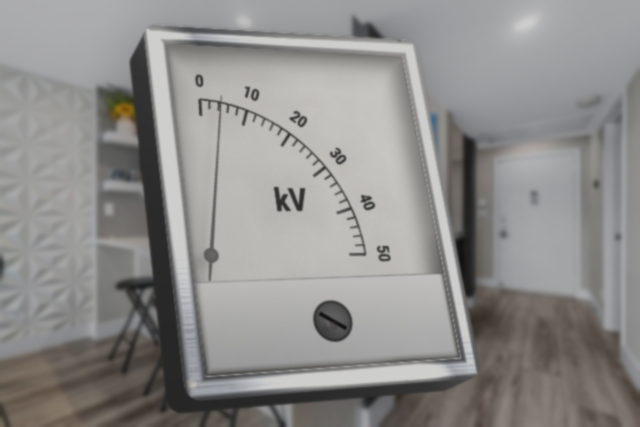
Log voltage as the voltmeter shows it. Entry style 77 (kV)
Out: 4 (kV)
